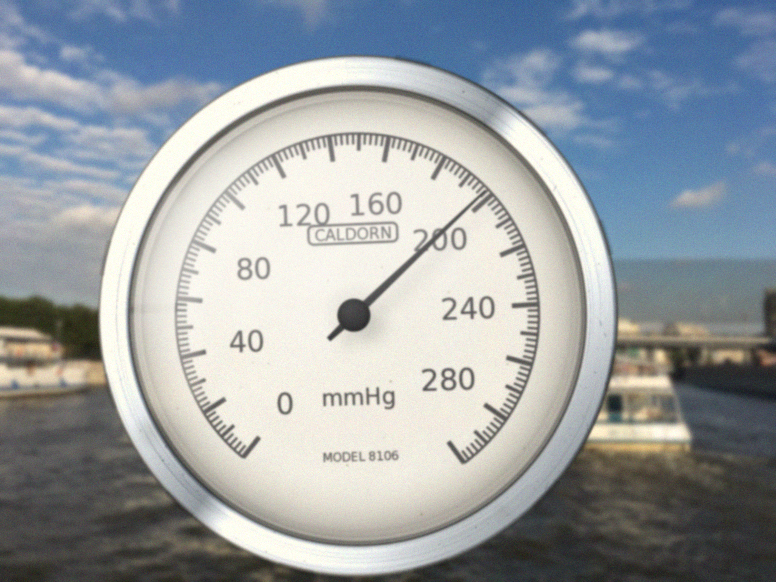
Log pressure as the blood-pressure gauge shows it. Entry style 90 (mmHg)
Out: 198 (mmHg)
